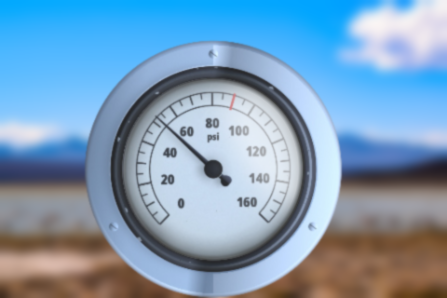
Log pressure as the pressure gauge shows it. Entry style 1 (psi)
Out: 52.5 (psi)
